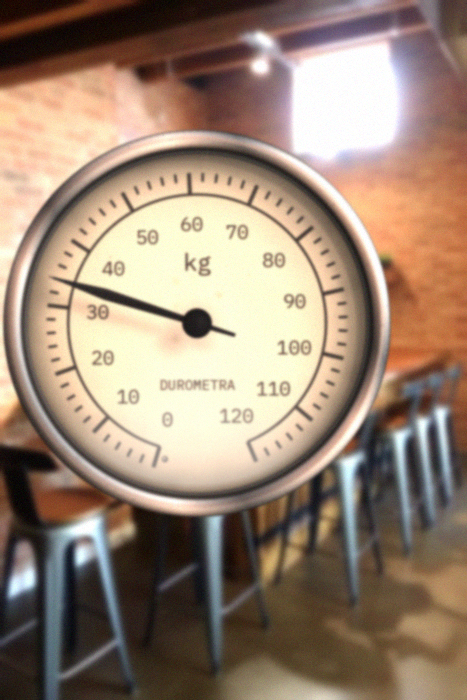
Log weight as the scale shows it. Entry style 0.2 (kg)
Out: 34 (kg)
